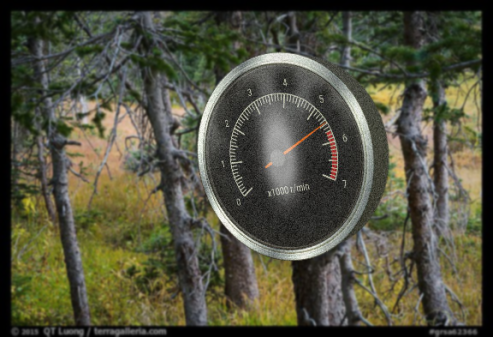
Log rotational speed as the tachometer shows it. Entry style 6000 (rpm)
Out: 5500 (rpm)
